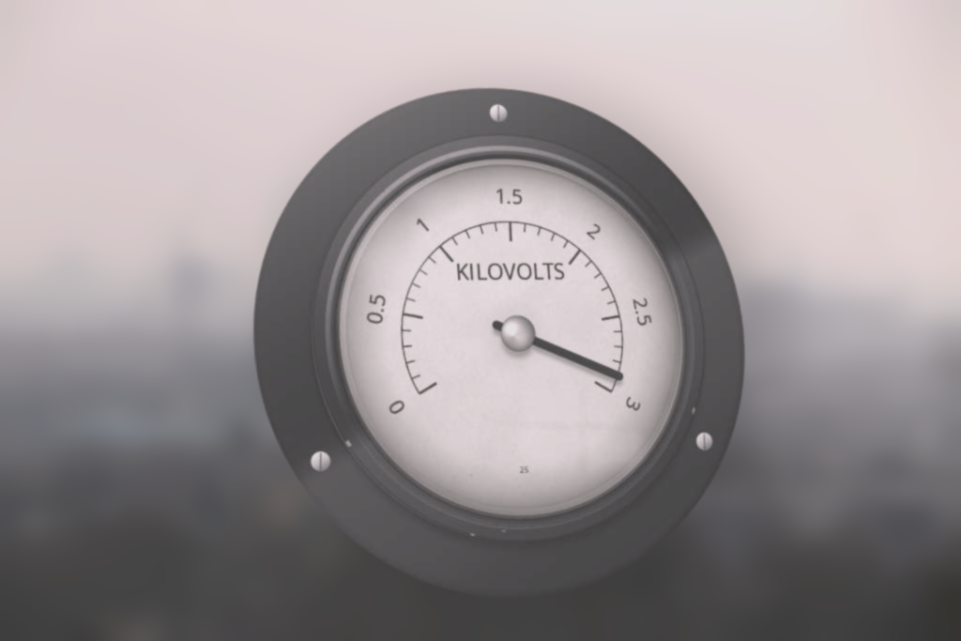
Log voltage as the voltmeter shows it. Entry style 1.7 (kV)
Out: 2.9 (kV)
